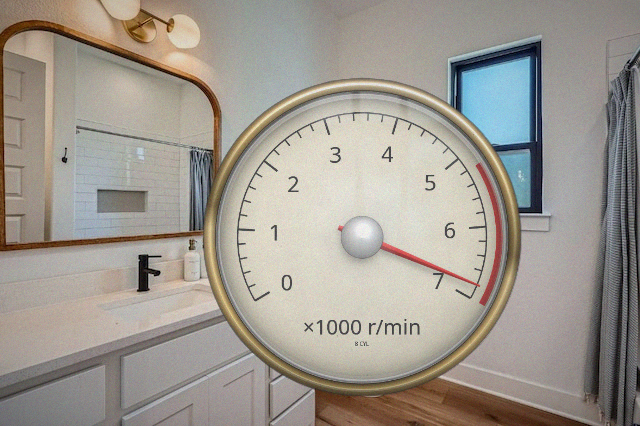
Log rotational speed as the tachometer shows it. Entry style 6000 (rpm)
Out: 6800 (rpm)
